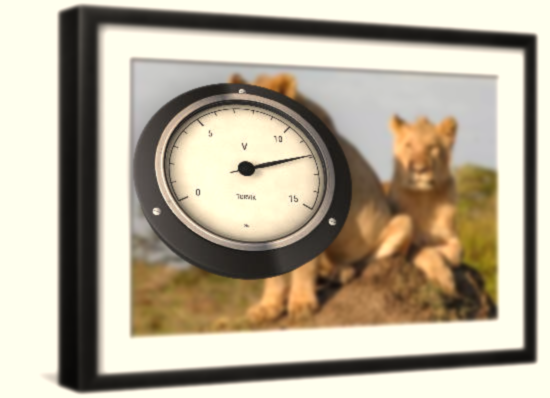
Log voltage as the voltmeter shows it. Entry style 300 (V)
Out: 12 (V)
